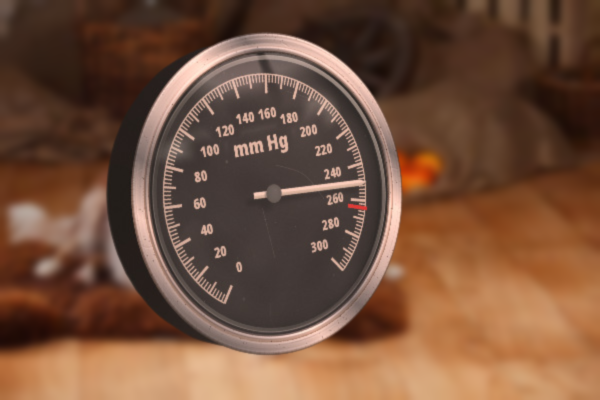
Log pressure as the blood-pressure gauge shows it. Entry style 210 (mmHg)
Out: 250 (mmHg)
